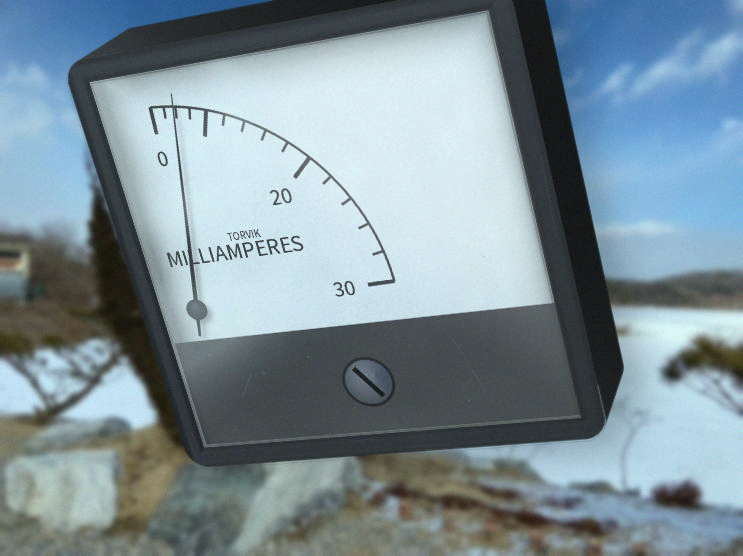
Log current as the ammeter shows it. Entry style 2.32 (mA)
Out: 6 (mA)
